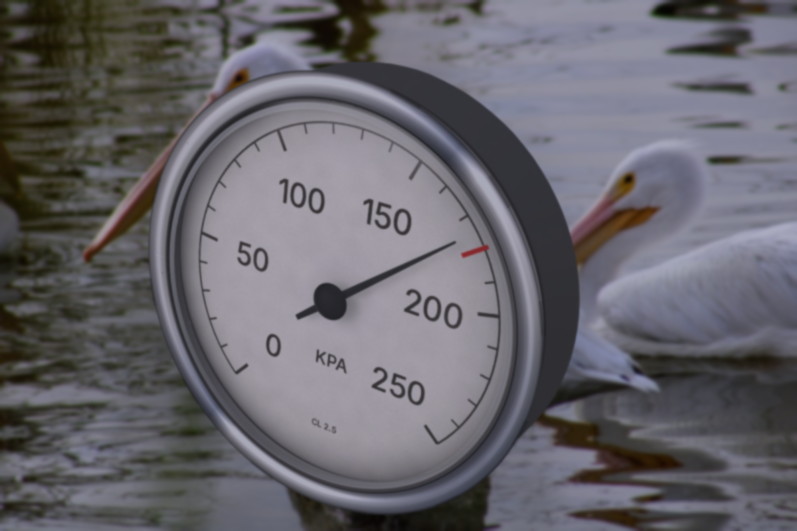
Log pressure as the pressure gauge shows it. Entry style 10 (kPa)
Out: 175 (kPa)
